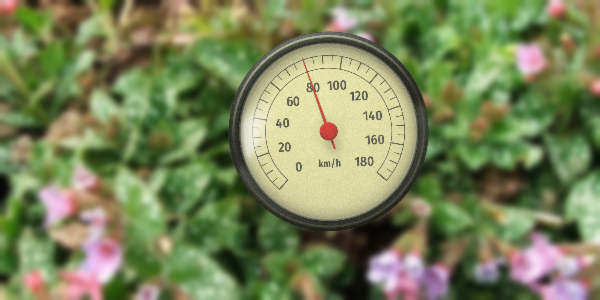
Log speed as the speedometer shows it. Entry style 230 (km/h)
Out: 80 (km/h)
